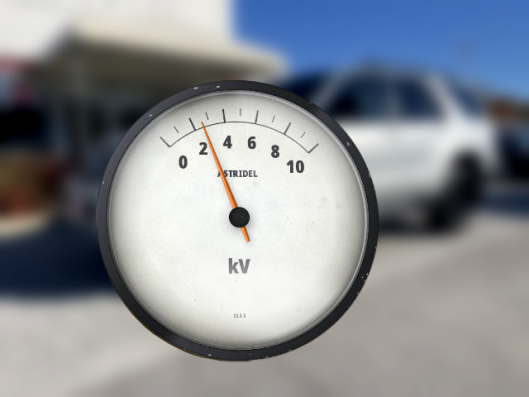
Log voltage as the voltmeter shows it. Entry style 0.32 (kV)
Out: 2.5 (kV)
